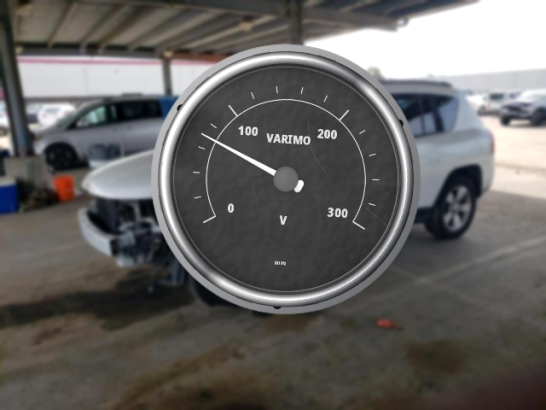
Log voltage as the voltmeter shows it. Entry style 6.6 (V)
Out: 70 (V)
